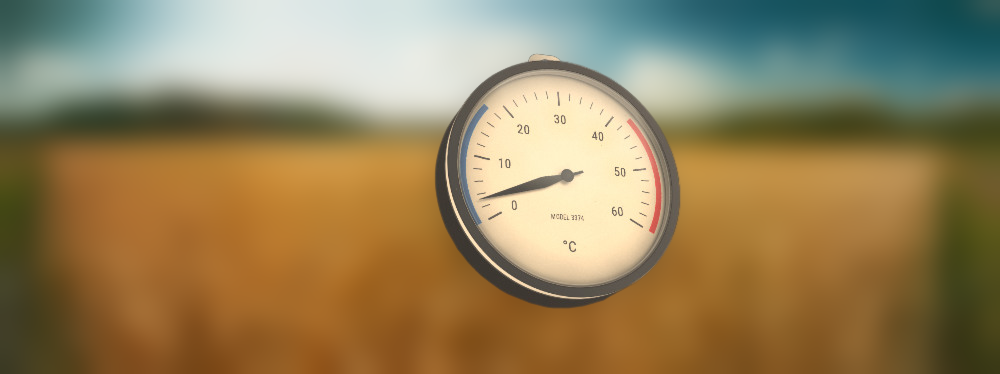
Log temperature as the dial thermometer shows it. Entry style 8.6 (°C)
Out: 3 (°C)
